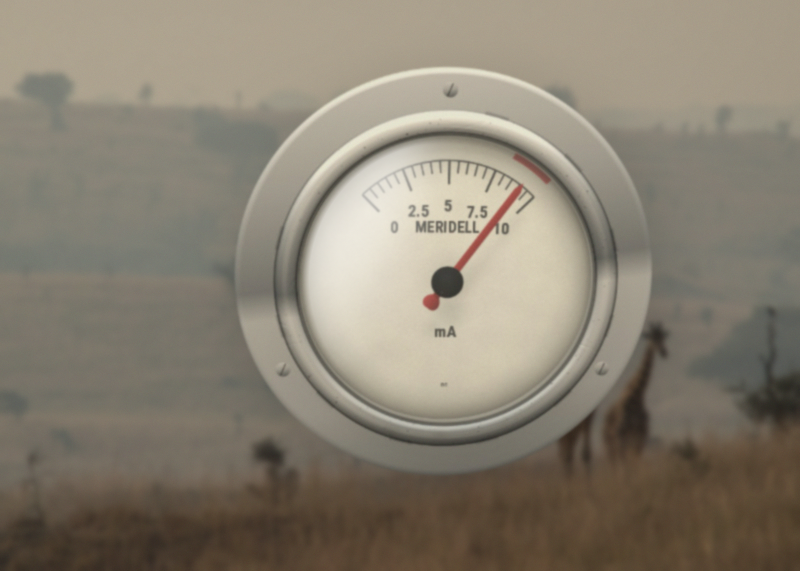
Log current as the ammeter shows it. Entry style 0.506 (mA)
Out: 9 (mA)
